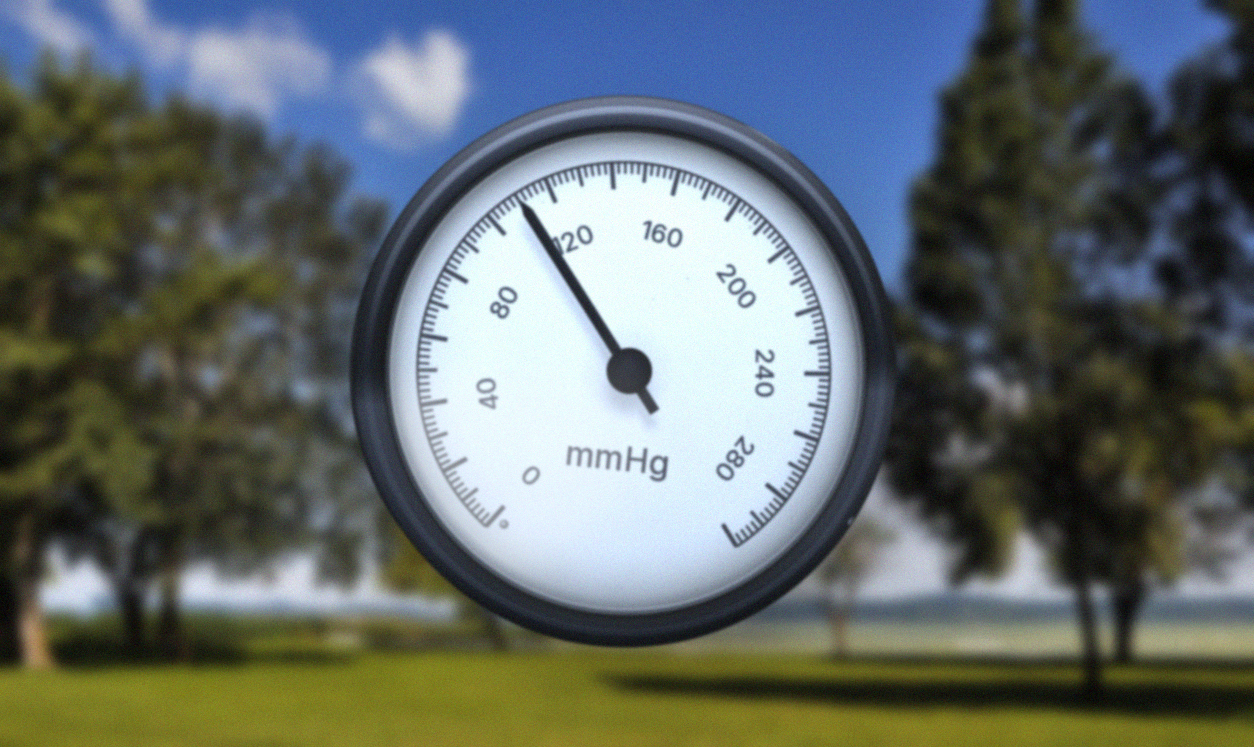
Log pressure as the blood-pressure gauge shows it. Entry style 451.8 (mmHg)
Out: 110 (mmHg)
